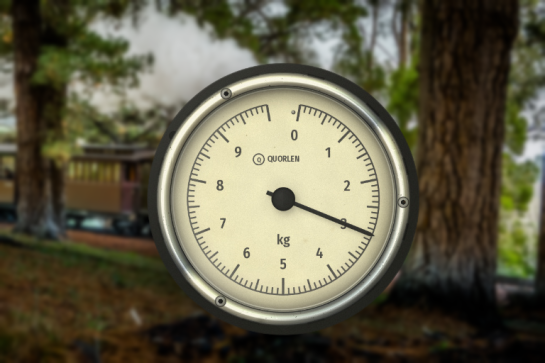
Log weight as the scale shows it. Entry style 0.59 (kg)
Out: 3 (kg)
